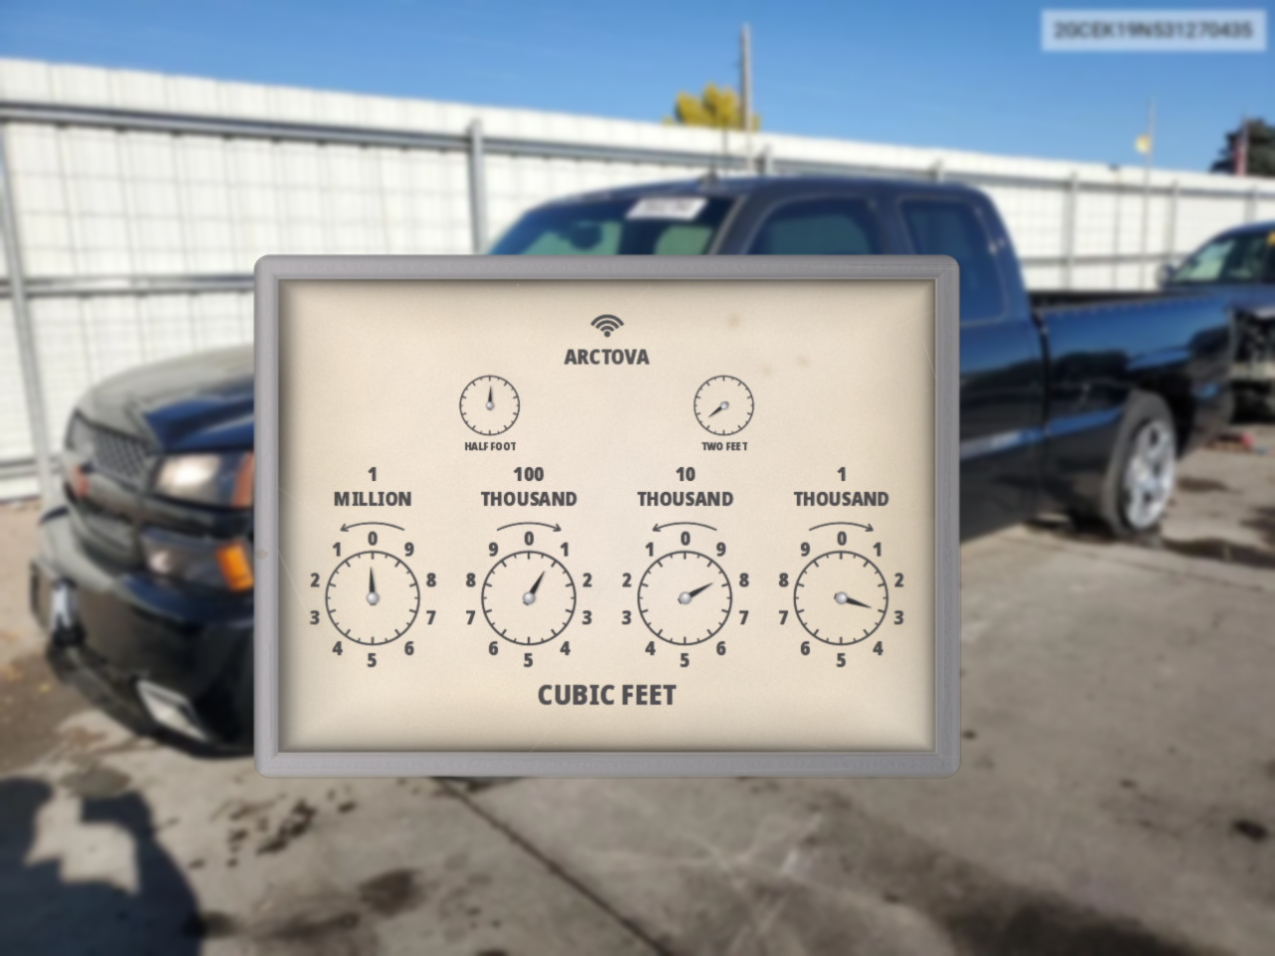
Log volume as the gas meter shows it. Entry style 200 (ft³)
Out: 8300 (ft³)
